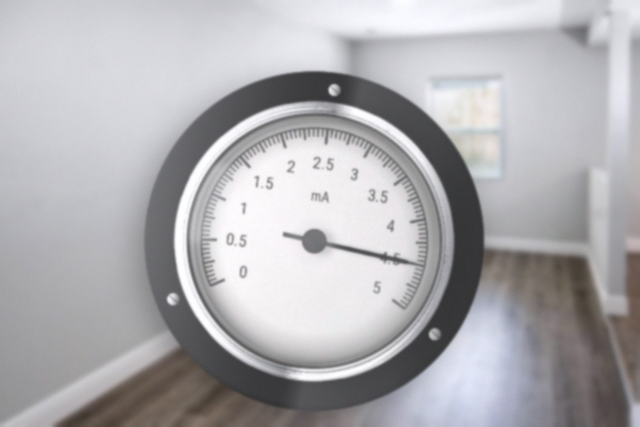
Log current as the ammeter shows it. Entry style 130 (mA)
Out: 4.5 (mA)
